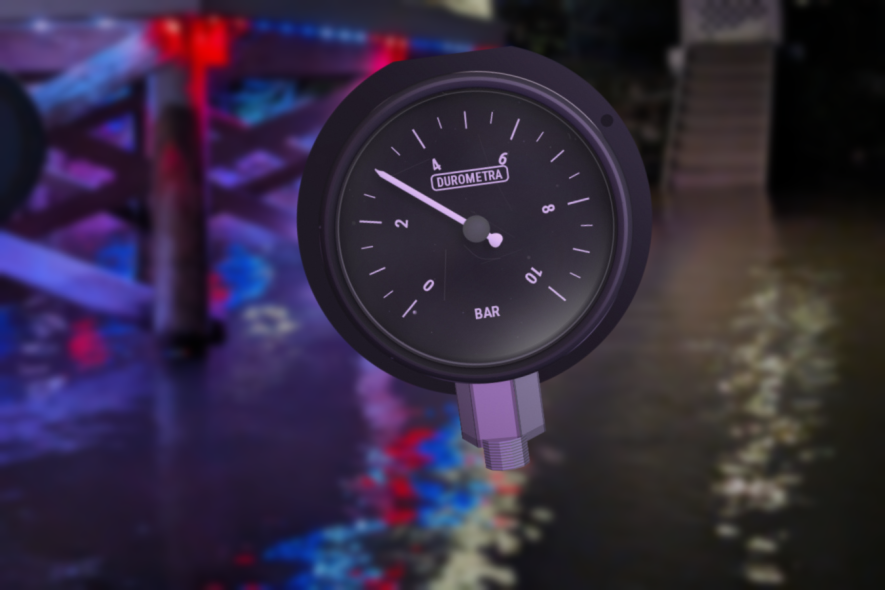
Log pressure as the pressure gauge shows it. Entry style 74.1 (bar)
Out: 3 (bar)
